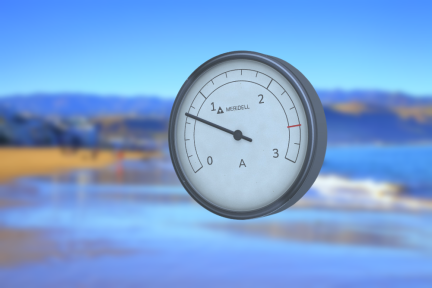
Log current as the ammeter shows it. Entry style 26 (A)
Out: 0.7 (A)
